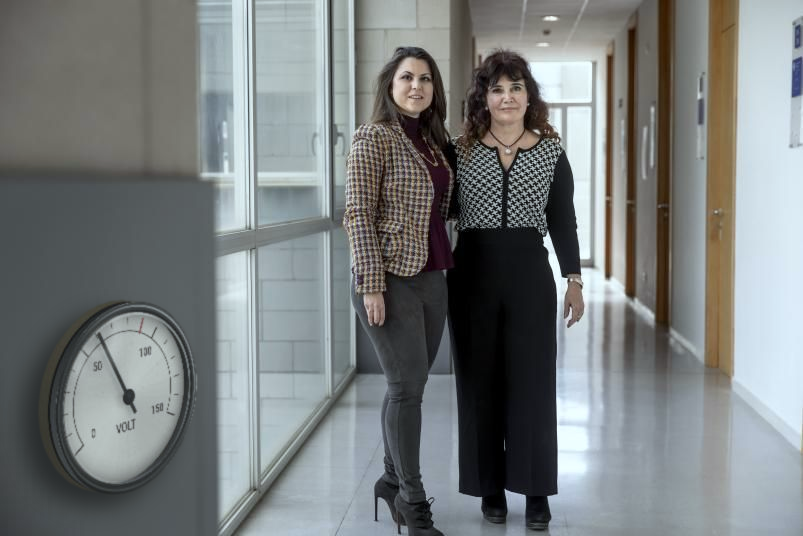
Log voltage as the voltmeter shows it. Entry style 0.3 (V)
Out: 60 (V)
